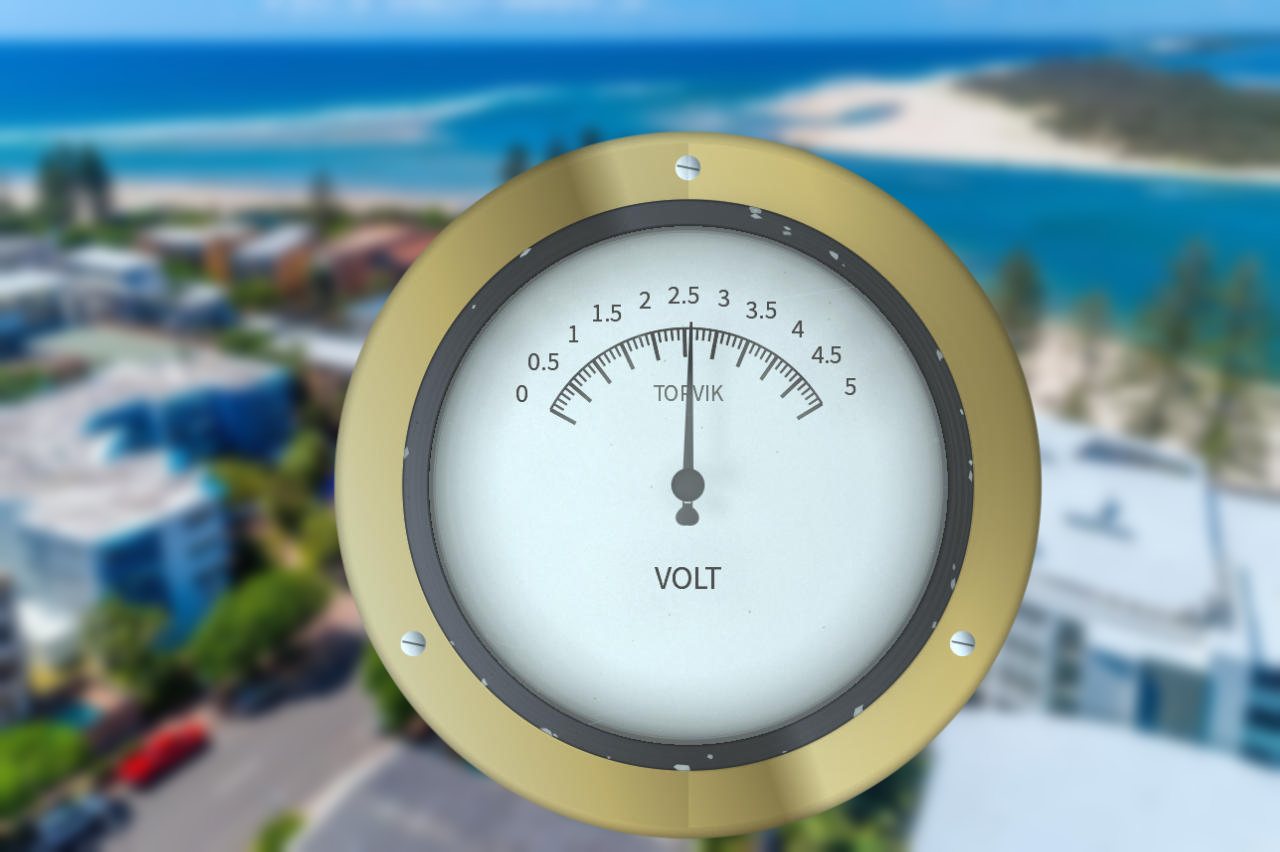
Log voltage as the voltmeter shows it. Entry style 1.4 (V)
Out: 2.6 (V)
